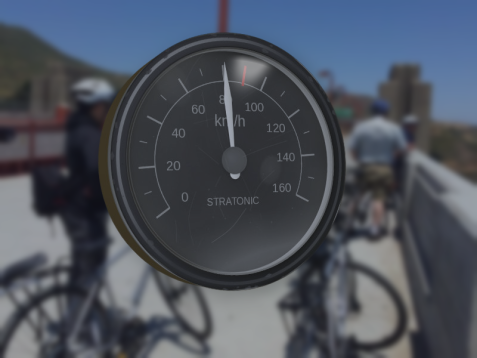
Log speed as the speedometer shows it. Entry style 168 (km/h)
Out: 80 (km/h)
